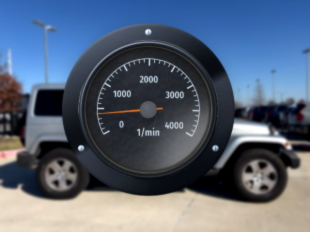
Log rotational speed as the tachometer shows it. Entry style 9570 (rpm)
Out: 400 (rpm)
